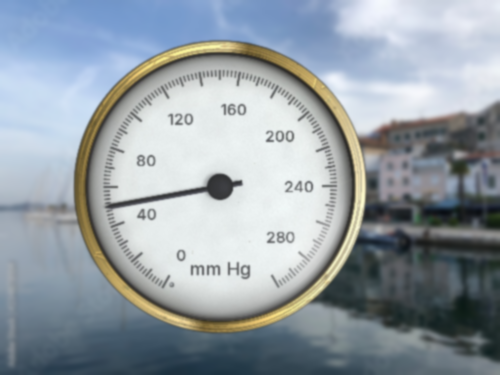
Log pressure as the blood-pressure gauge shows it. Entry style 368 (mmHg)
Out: 50 (mmHg)
